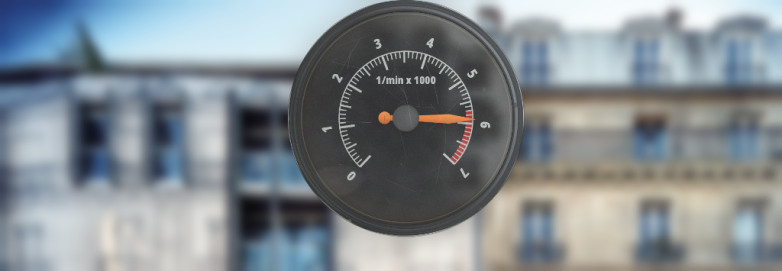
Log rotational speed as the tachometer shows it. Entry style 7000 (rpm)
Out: 5900 (rpm)
